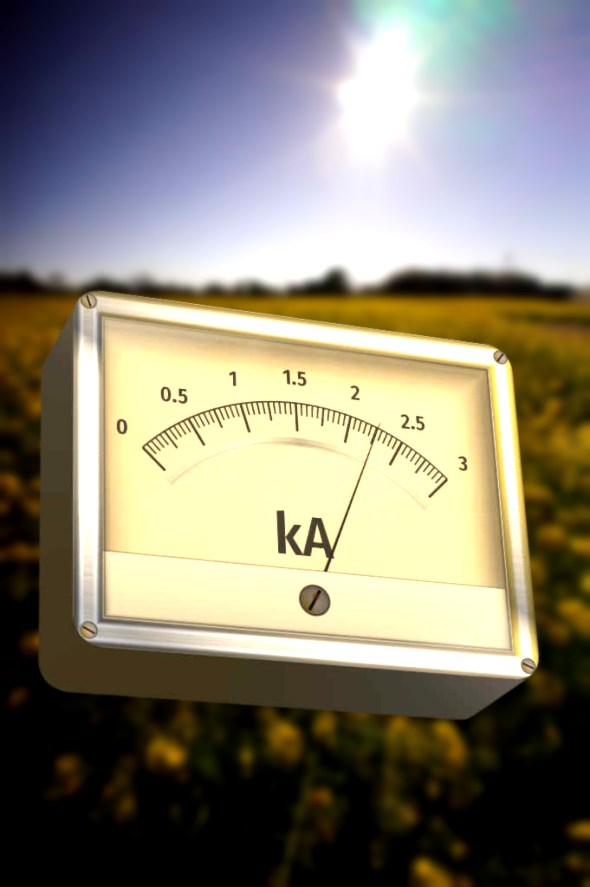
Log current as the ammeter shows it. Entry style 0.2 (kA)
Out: 2.25 (kA)
